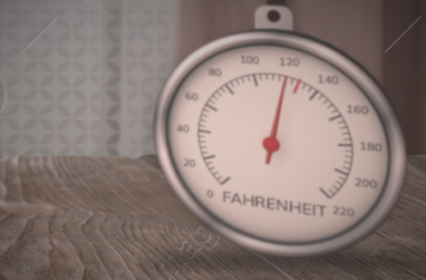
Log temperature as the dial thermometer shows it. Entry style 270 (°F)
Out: 120 (°F)
